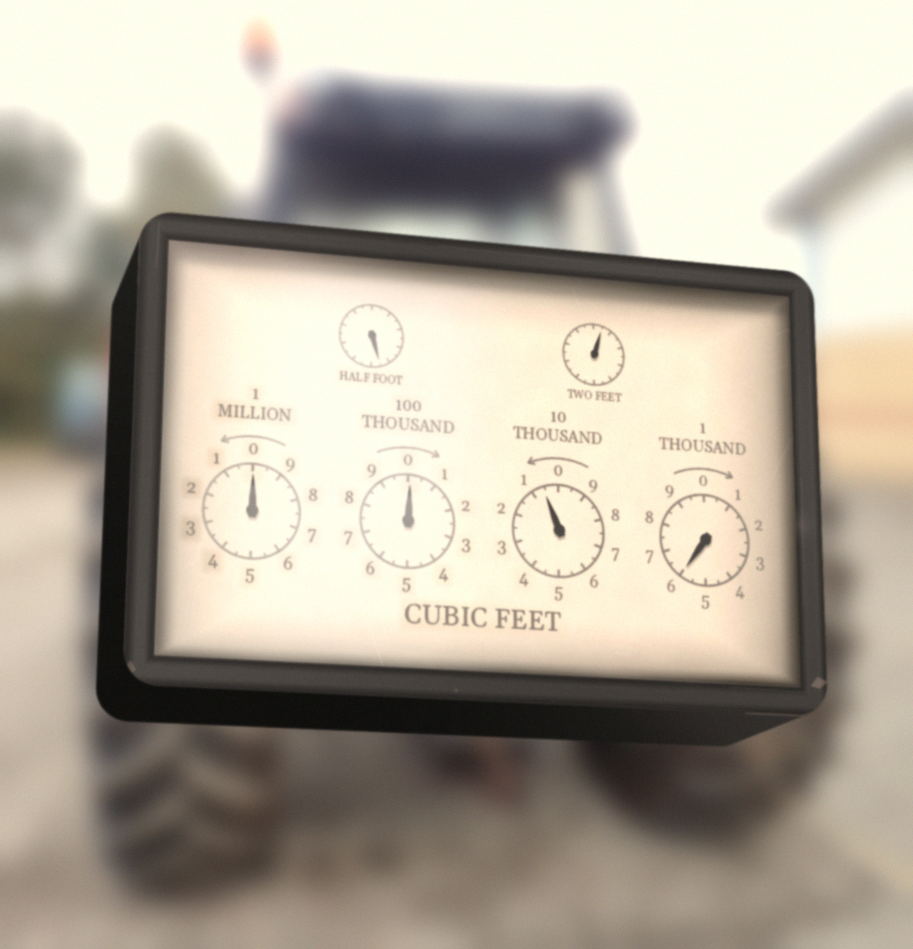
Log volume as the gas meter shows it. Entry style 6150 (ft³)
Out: 600 (ft³)
